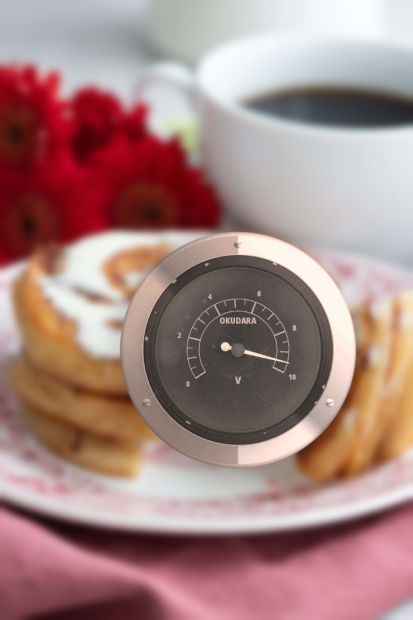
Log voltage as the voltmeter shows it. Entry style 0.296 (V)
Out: 9.5 (V)
